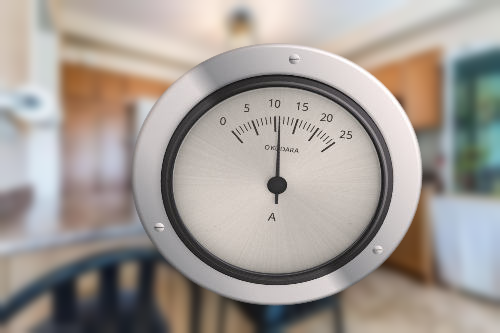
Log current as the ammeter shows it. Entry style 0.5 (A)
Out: 11 (A)
